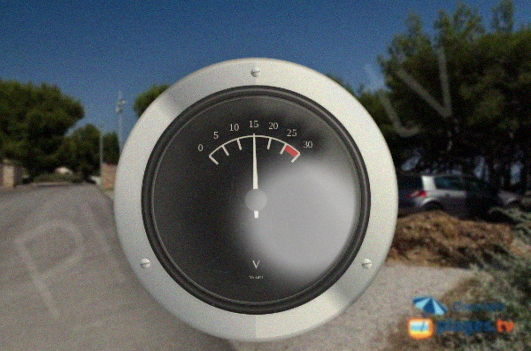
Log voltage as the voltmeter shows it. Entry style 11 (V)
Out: 15 (V)
